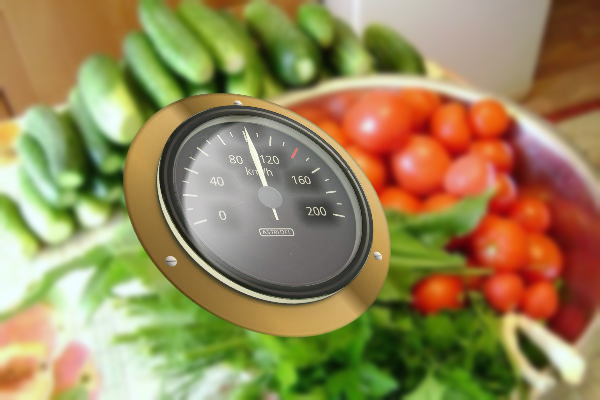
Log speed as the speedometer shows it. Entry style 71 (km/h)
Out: 100 (km/h)
